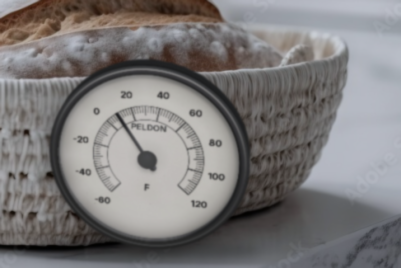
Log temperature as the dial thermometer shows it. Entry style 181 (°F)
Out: 10 (°F)
